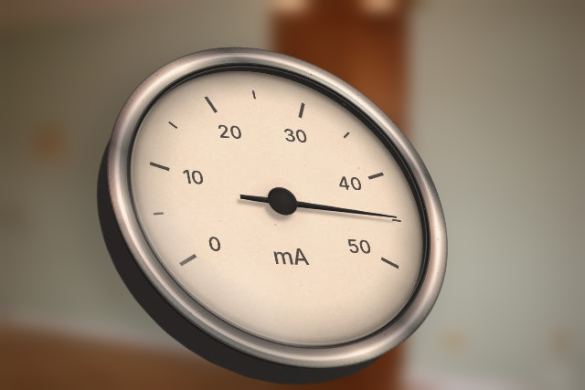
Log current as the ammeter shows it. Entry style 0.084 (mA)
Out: 45 (mA)
